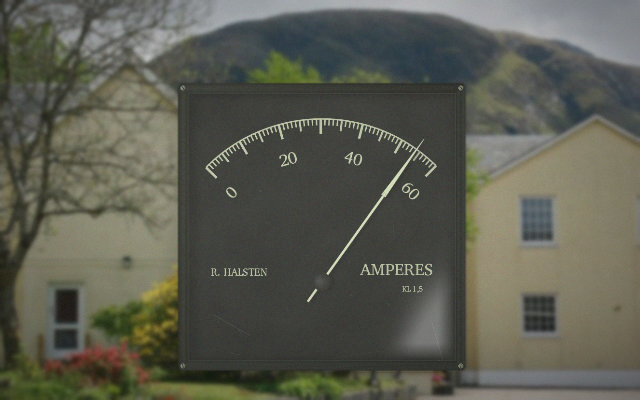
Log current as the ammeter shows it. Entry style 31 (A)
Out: 54 (A)
